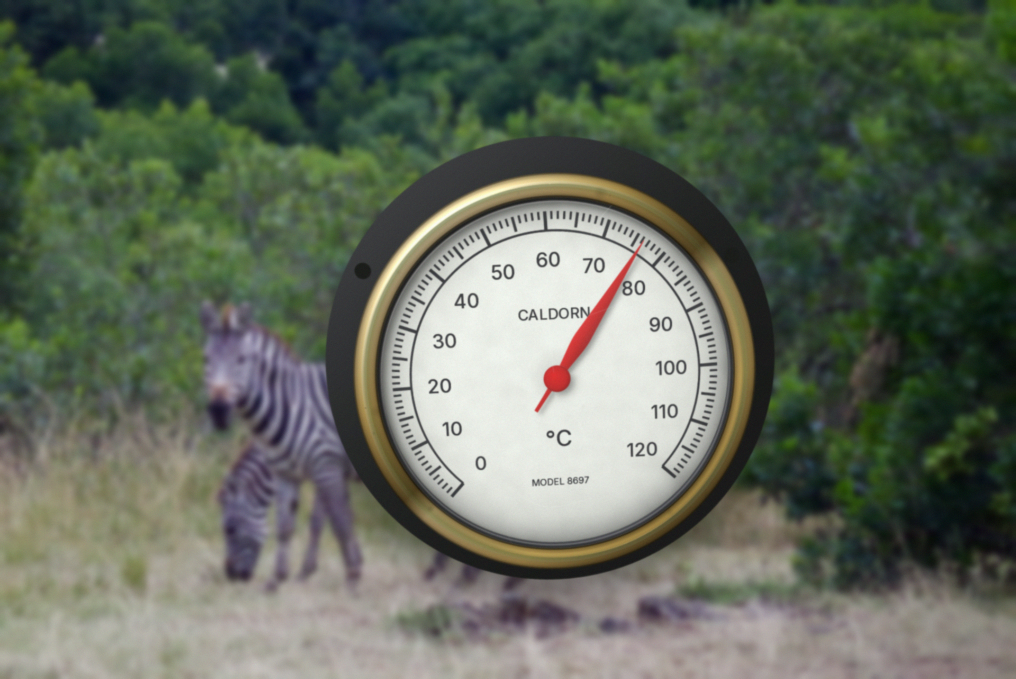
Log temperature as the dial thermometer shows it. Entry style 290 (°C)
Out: 76 (°C)
